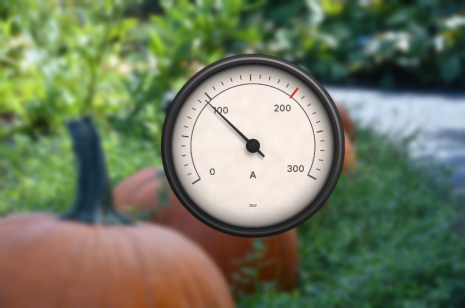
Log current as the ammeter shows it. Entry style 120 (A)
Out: 95 (A)
